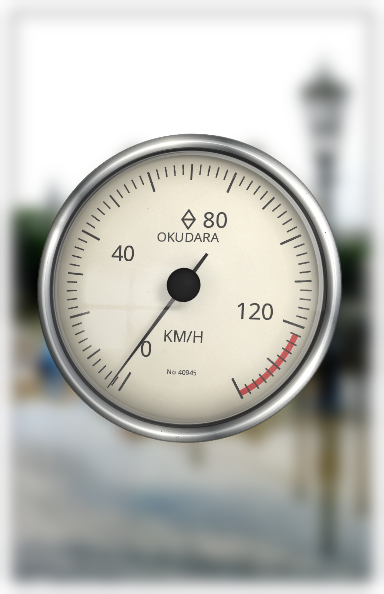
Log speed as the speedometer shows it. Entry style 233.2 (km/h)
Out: 2 (km/h)
